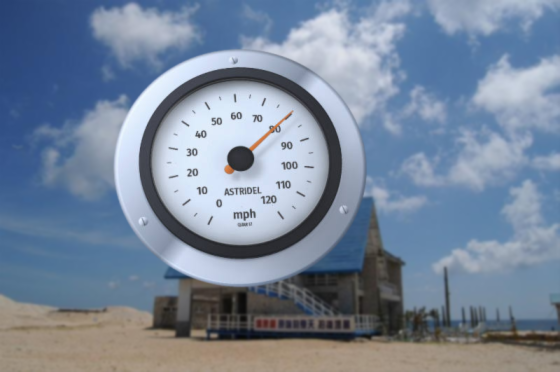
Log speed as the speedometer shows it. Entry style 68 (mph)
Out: 80 (mph)
